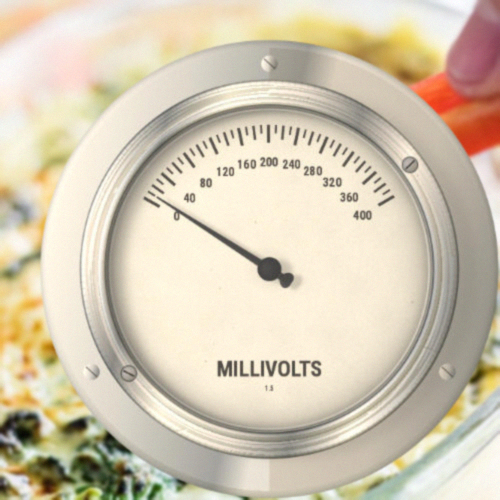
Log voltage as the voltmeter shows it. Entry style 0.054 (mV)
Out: 10 (mV)
